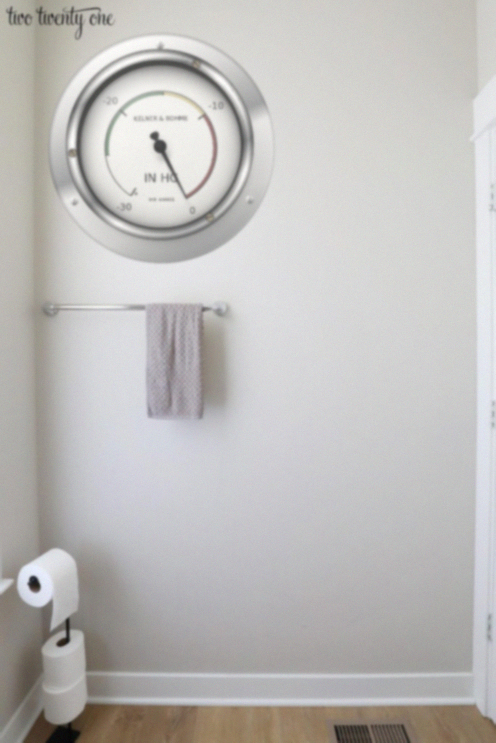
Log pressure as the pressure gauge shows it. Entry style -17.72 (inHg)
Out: 0 (inHg)
